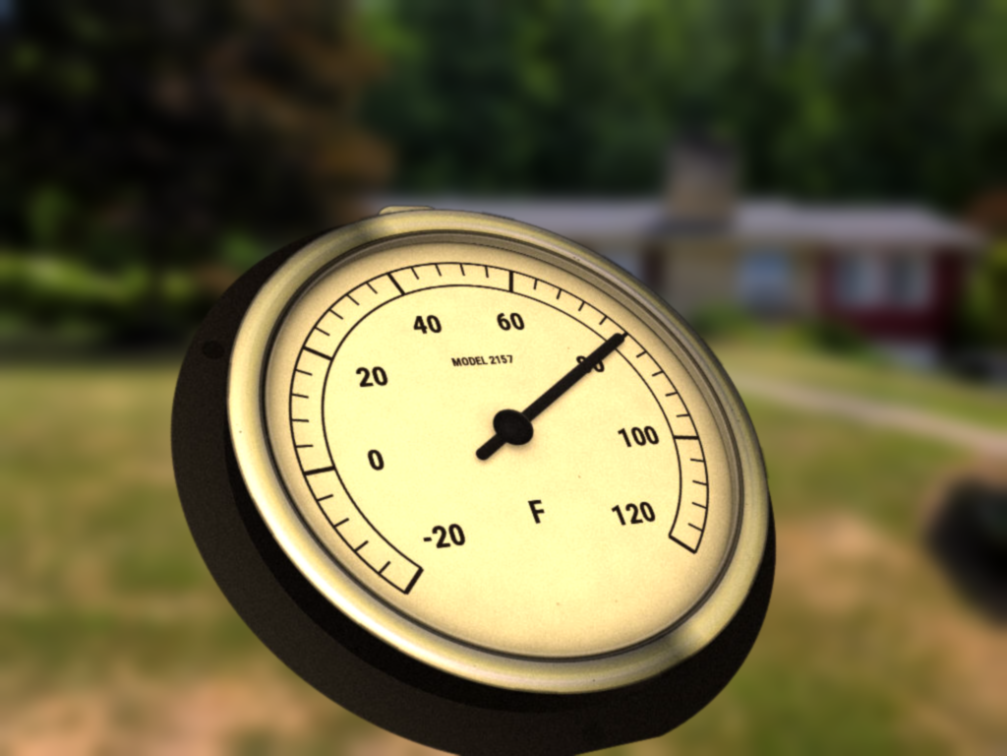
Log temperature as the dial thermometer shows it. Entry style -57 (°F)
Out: 80 (°F)
